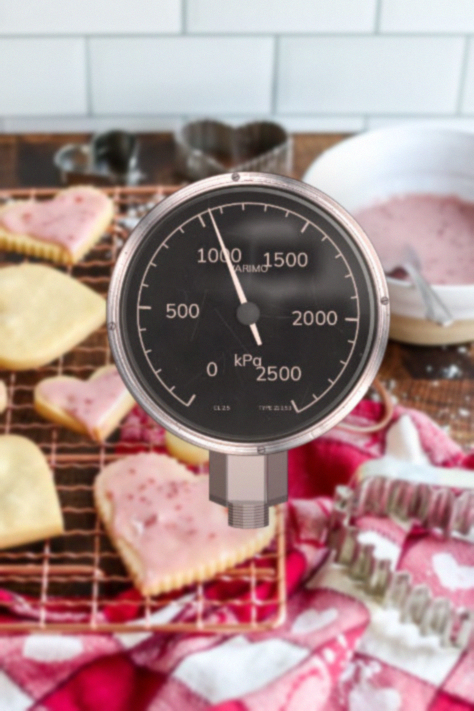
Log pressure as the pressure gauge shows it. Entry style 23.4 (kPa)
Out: 1050 (kPa)
